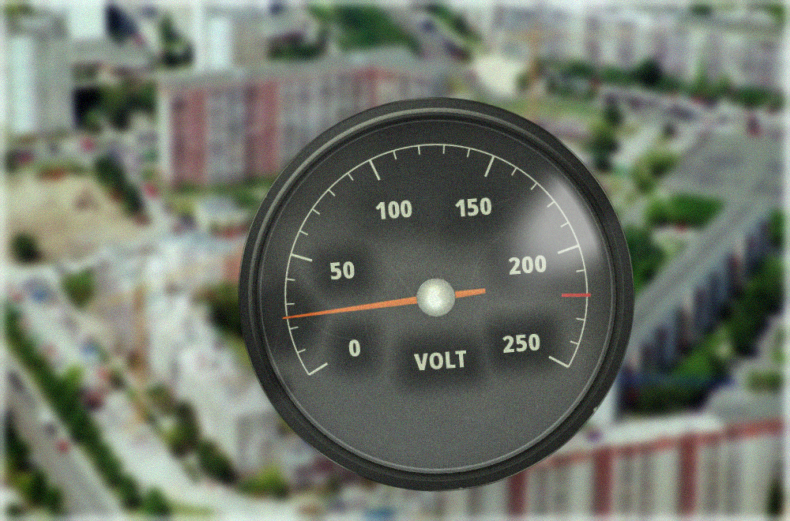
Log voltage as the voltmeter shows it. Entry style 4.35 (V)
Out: 25 (V)
